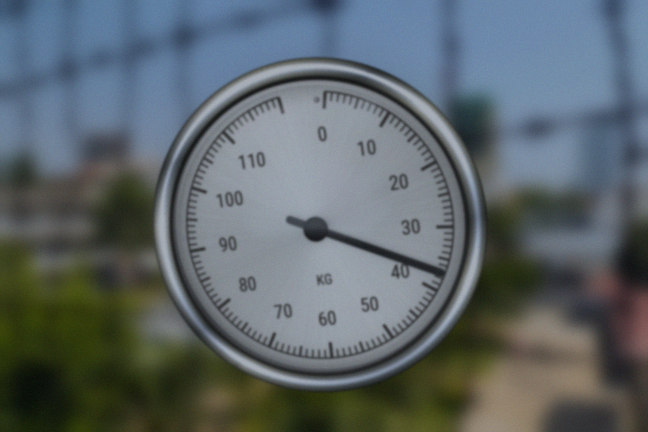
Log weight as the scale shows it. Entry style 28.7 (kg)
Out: 37 (kg)
